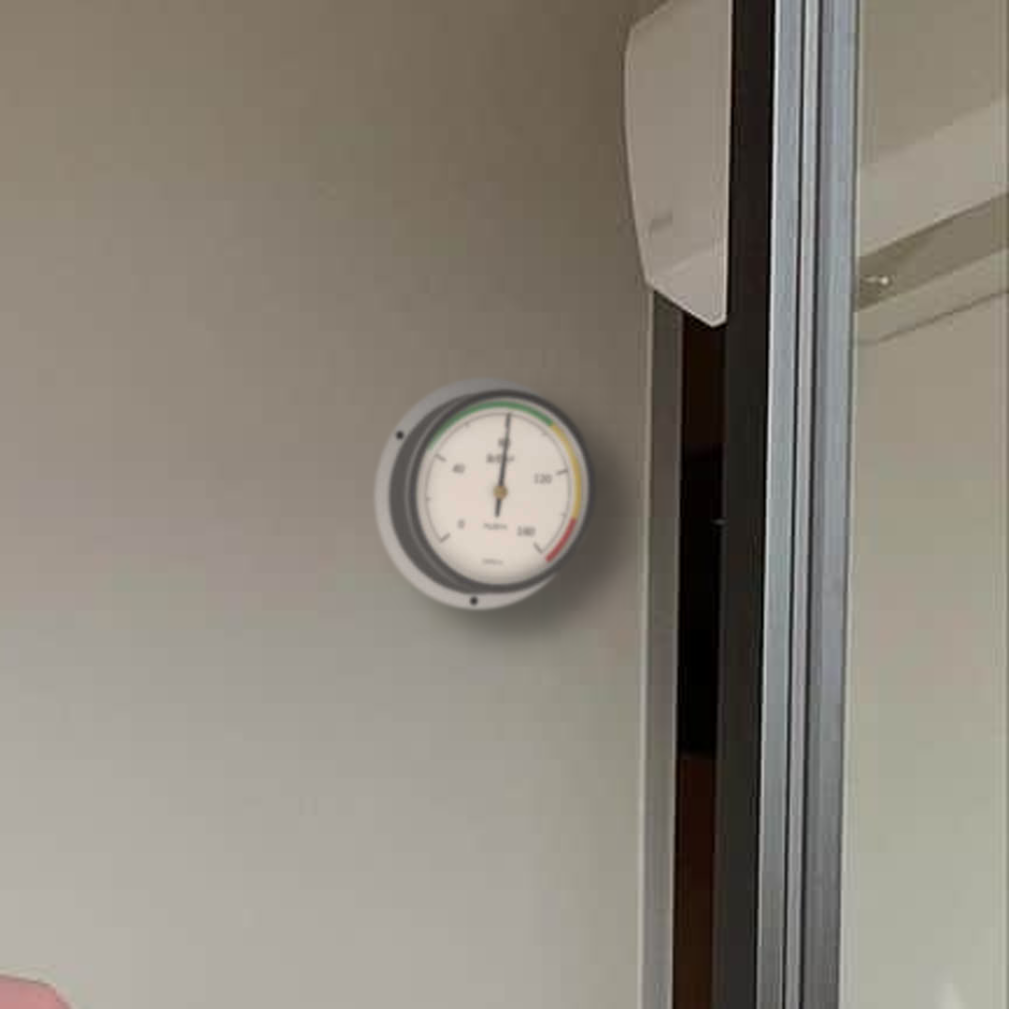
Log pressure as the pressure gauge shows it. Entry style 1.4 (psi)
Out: 80 (psi)
